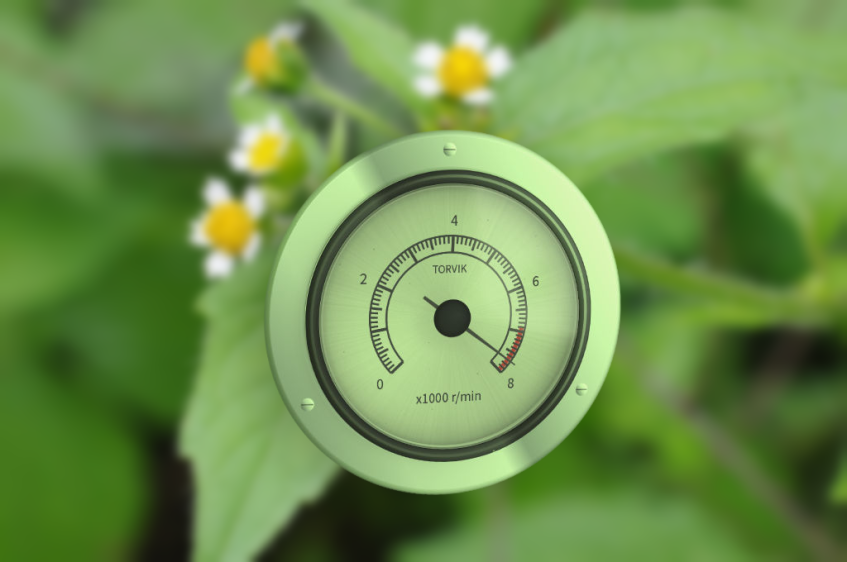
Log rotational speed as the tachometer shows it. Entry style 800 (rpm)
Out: 7700 (rpm)
